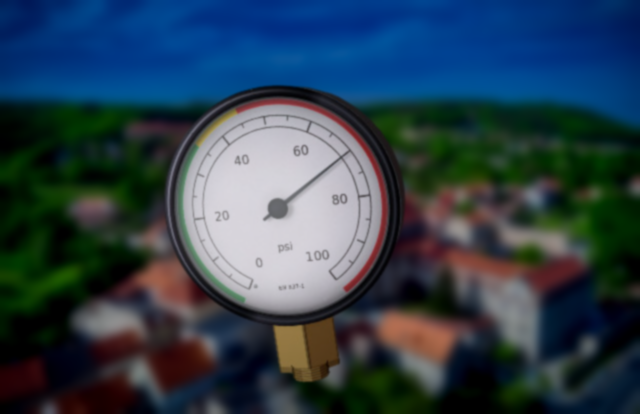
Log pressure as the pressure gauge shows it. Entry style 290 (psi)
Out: 70 (psi)
